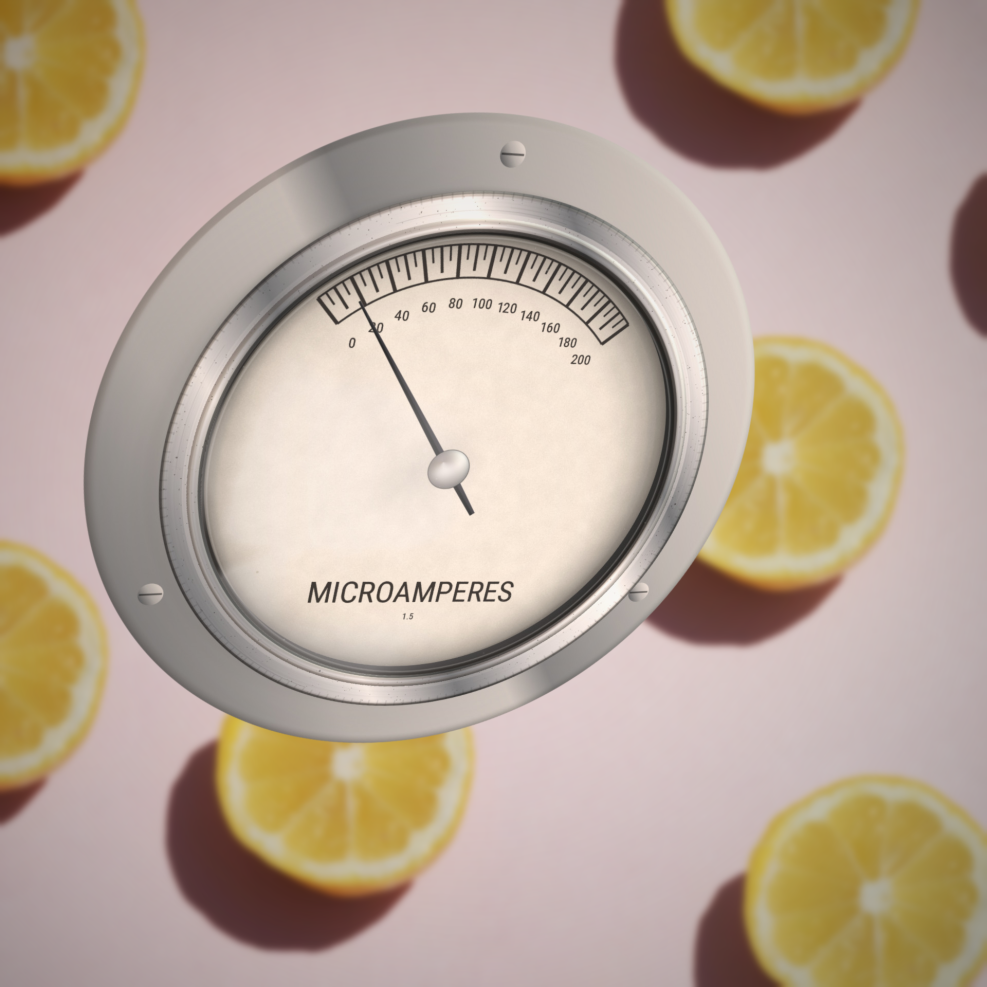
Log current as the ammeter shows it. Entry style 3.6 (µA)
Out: 17.5 (µA)
